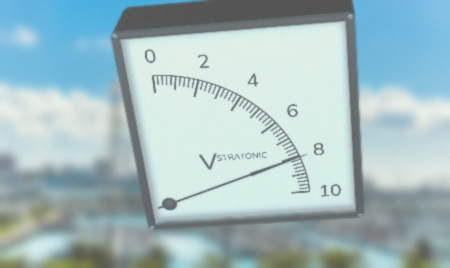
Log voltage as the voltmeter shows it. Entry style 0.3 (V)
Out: 8 (V)
